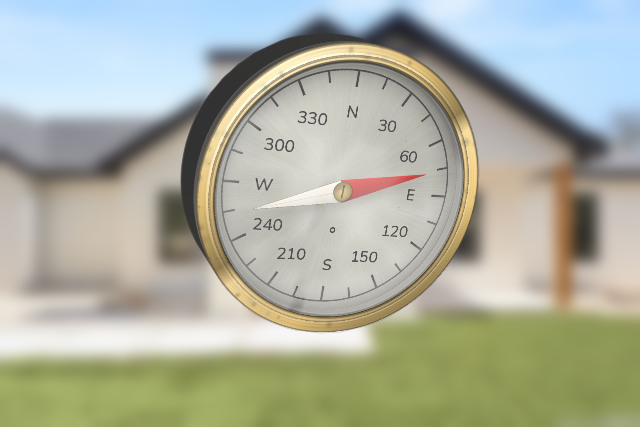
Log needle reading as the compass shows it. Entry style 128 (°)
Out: 75 (°)
